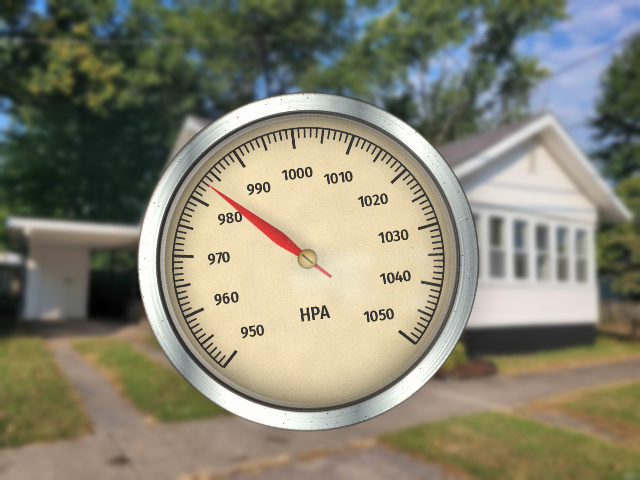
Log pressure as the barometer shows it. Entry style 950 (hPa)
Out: 983 (hPa)
